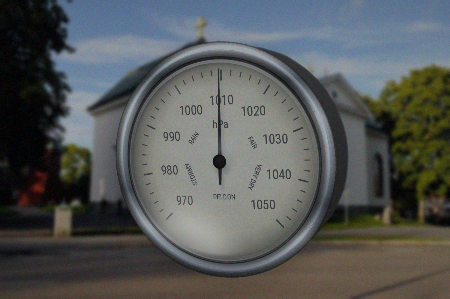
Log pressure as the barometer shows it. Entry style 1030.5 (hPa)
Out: 1010 (hPa)
